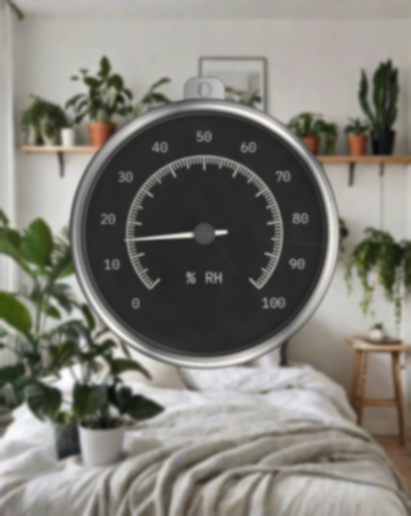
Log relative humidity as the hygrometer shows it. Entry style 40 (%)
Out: 15 (%)
